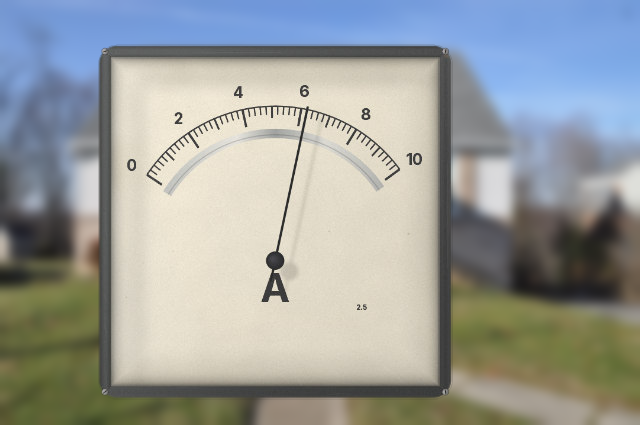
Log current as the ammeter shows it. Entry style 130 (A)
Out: 6.2 (A)
